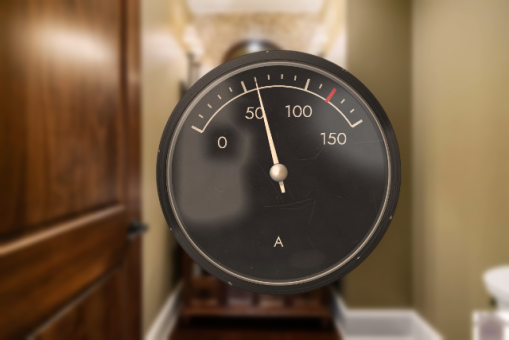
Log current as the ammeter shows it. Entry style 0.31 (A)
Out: 60 (A)
